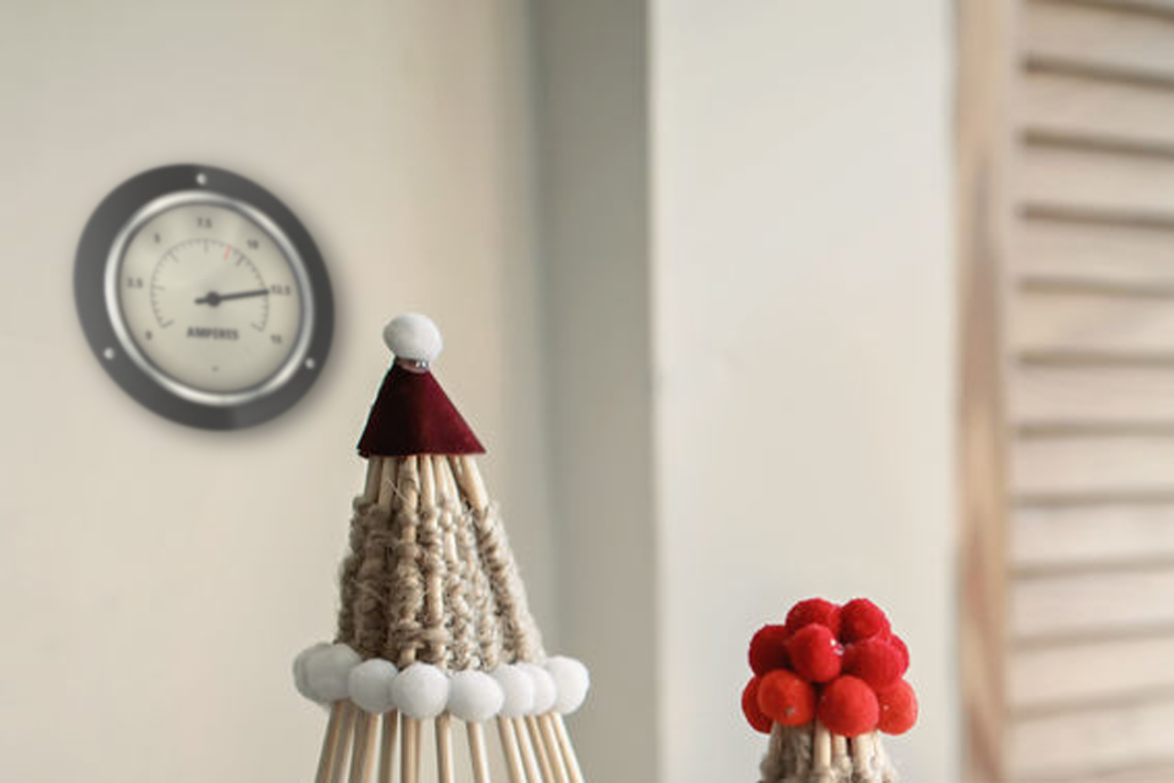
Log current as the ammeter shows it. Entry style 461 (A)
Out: 12.5 (A)
